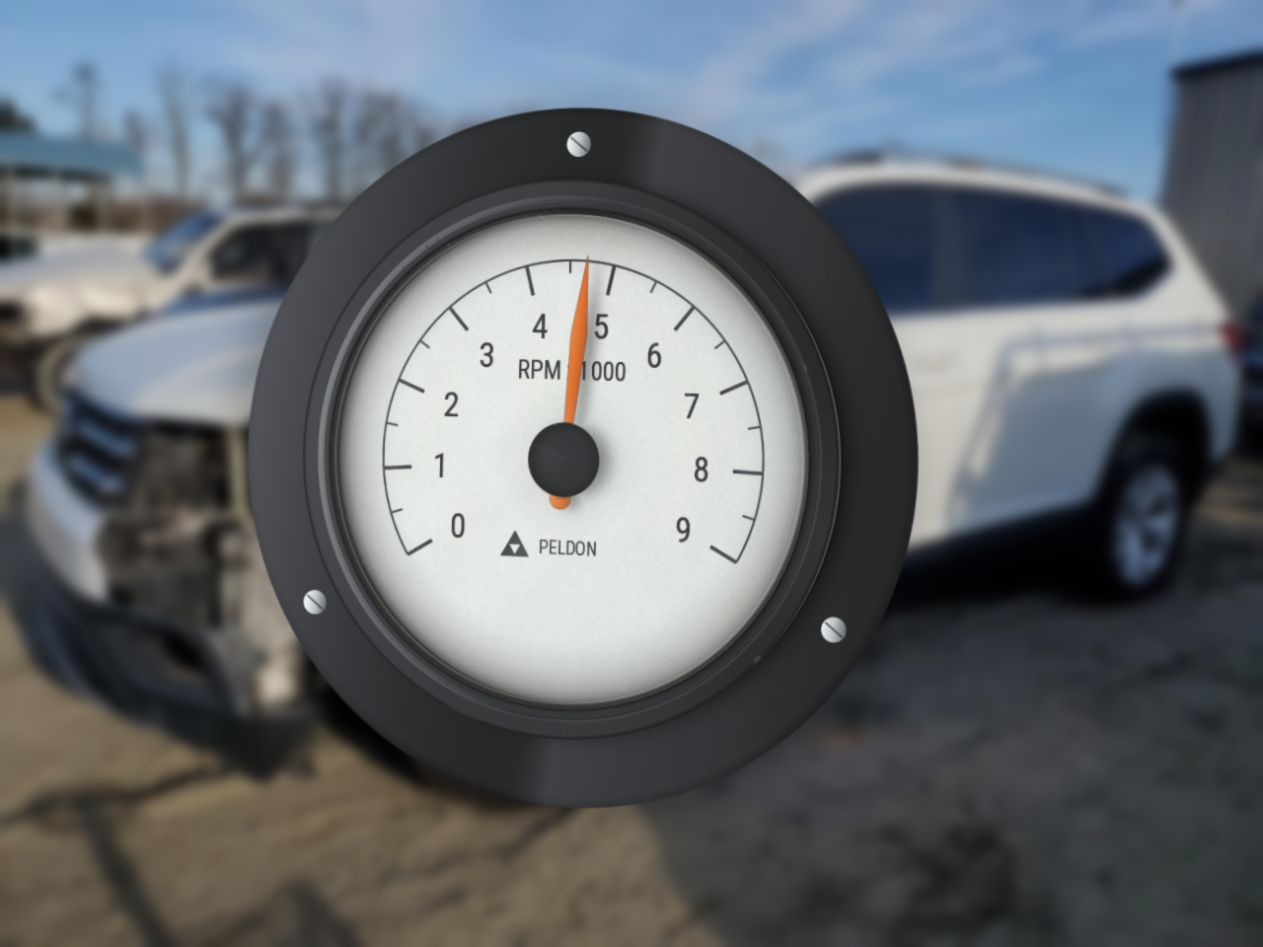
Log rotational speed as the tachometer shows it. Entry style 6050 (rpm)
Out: 4750 (rpm)
